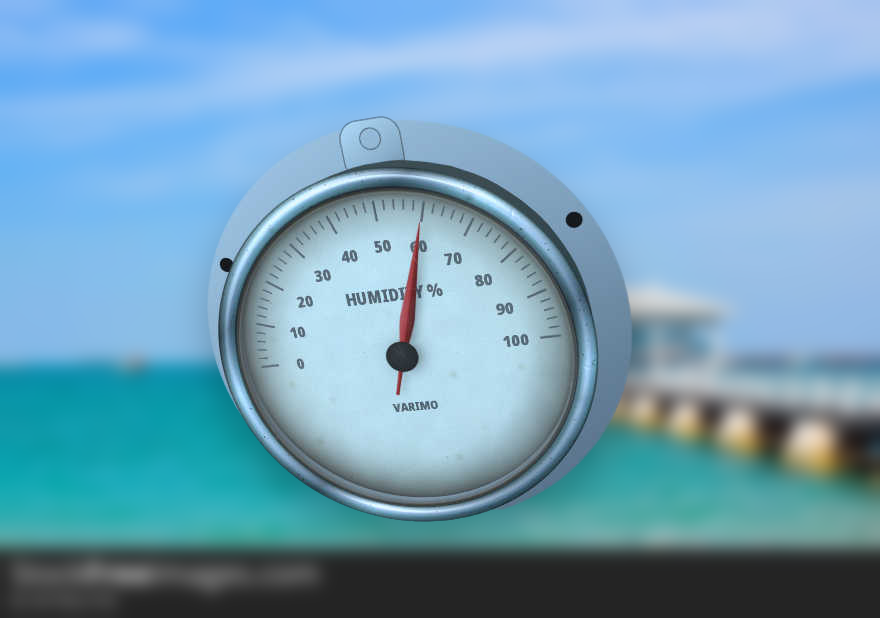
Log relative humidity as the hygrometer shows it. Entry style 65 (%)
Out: 60 (%)
